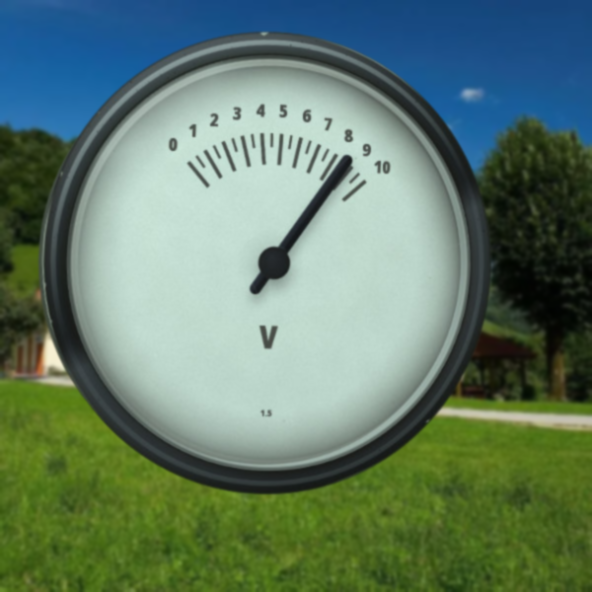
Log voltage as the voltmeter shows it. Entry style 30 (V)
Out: 8.5 (V)
